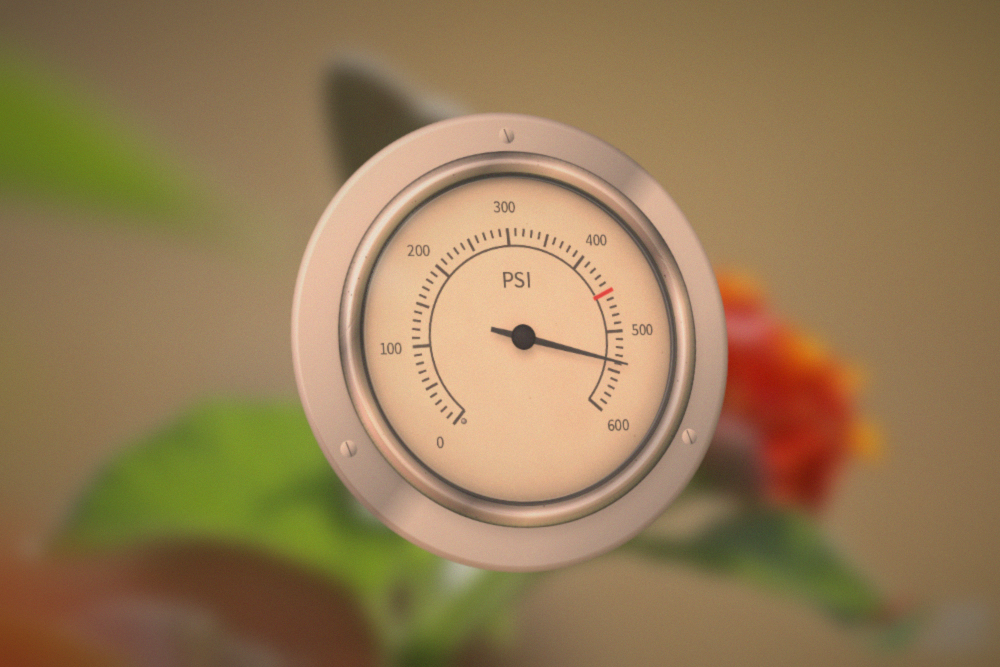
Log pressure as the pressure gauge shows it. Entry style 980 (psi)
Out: 540 (psi)
